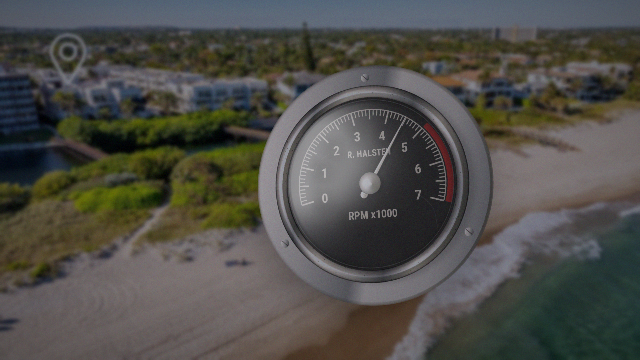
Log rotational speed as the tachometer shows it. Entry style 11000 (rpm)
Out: 4500 (rpm)
